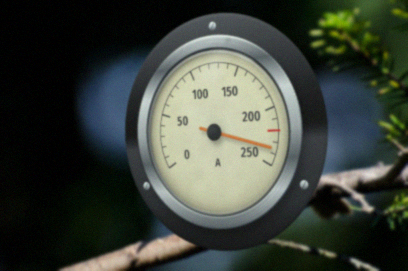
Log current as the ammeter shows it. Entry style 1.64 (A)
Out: 235 (A)
